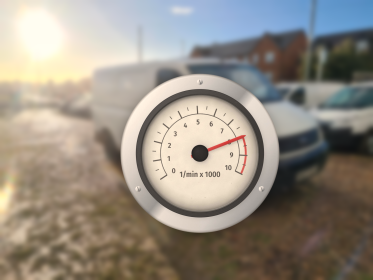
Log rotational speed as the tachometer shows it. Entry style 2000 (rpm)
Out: 8000 (rpm)
